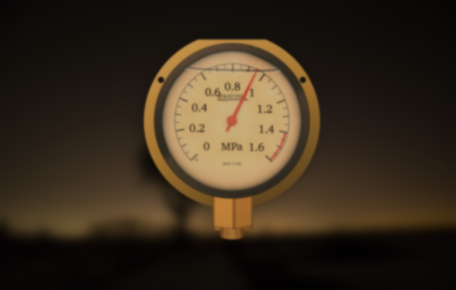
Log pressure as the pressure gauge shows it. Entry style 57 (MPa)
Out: 0.95 (MPa)
